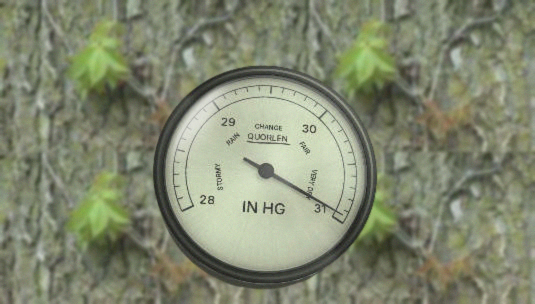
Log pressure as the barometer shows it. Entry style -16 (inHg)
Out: 30.95 (inHg)
